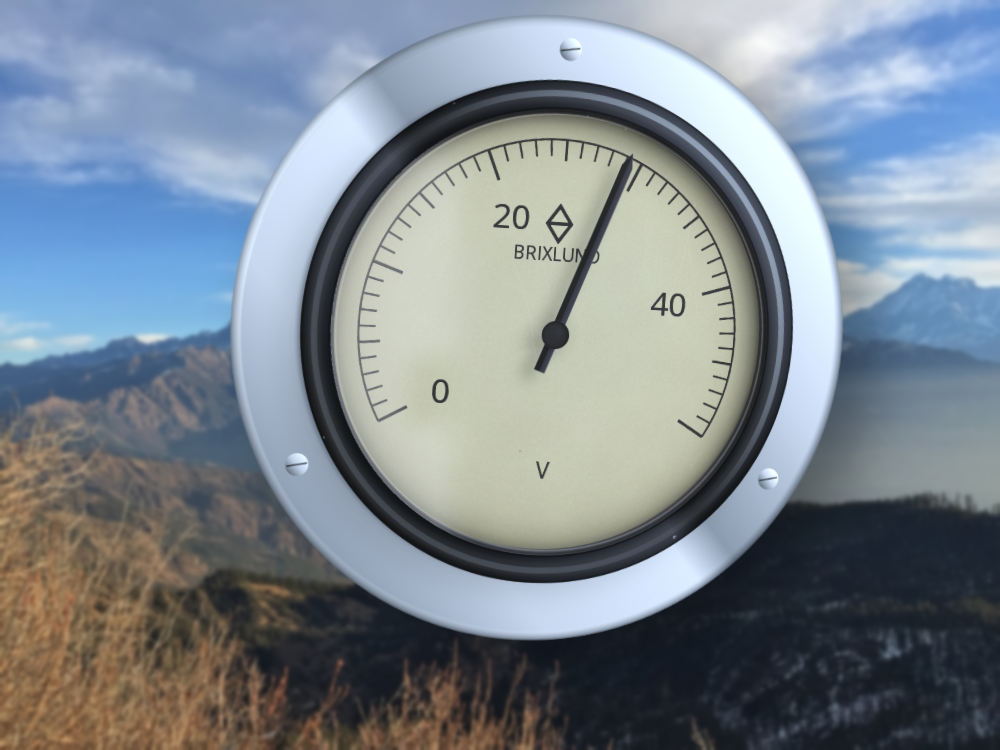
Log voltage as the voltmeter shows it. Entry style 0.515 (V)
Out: 29 (V)
